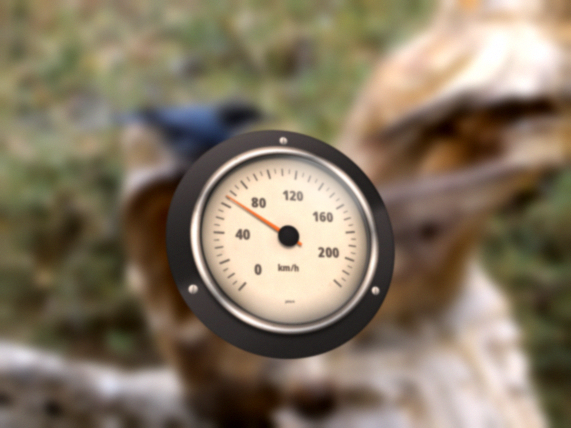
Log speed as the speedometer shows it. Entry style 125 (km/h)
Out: 65 (km/h)
